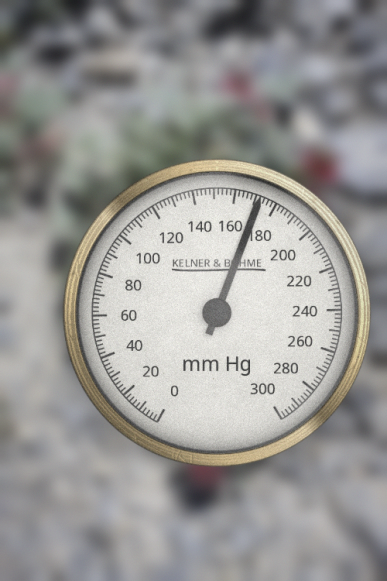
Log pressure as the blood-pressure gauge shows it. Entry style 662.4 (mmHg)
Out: 172 (mmHg)
